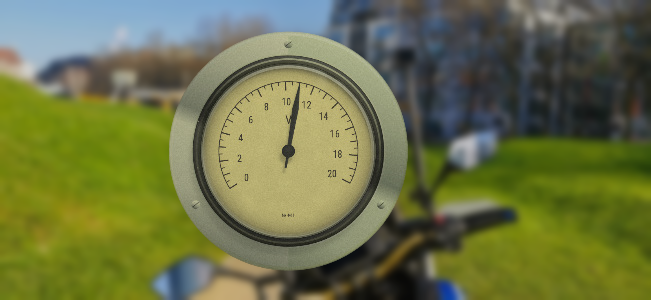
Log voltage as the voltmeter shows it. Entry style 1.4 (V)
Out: 11 (V)
